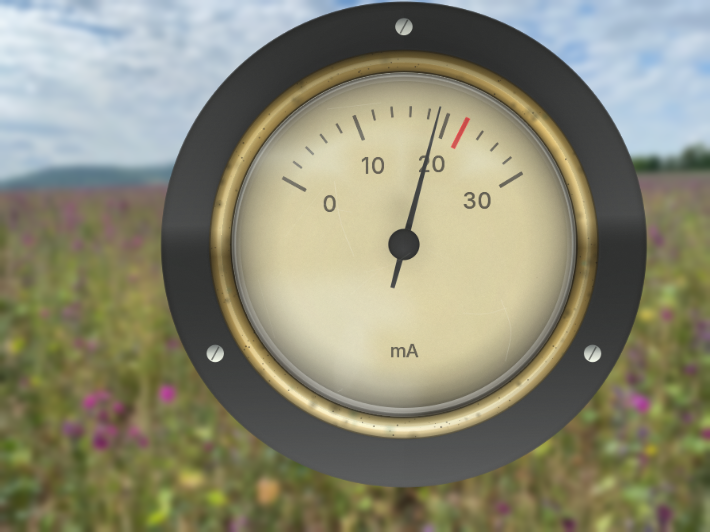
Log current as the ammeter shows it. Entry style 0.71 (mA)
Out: 19 (mA)
